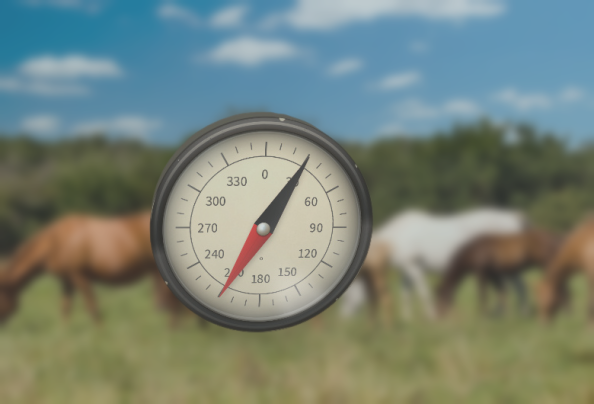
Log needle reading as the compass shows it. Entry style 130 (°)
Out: 210 (°)
